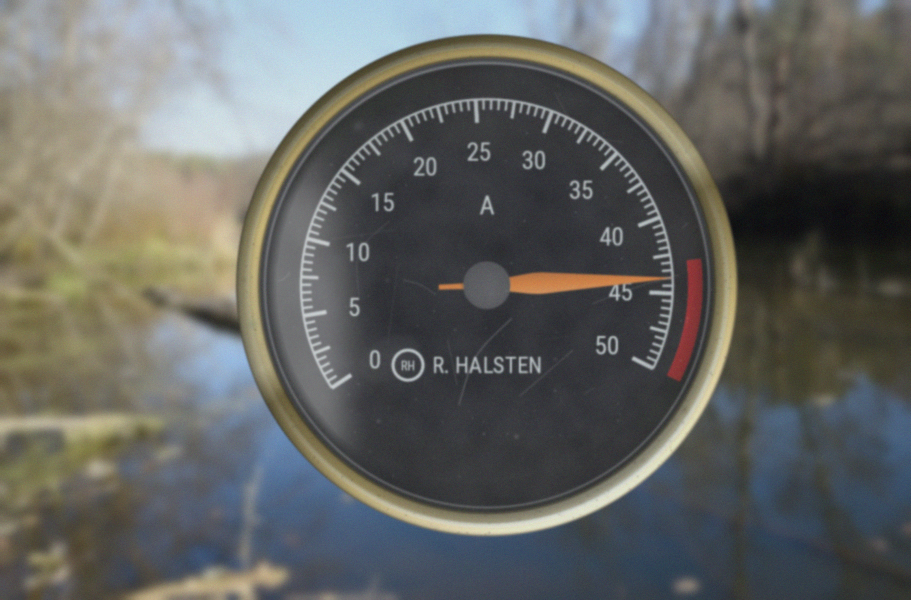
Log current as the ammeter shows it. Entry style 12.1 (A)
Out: 44 (A)
